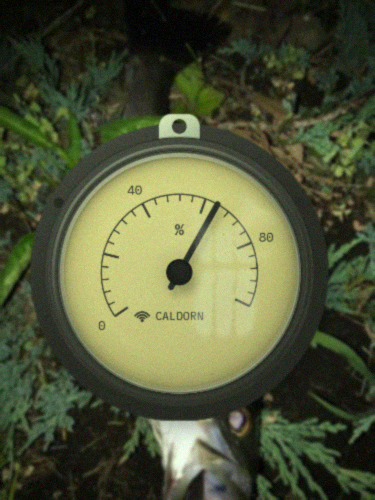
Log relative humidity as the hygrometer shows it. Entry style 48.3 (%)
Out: 64 (%)
